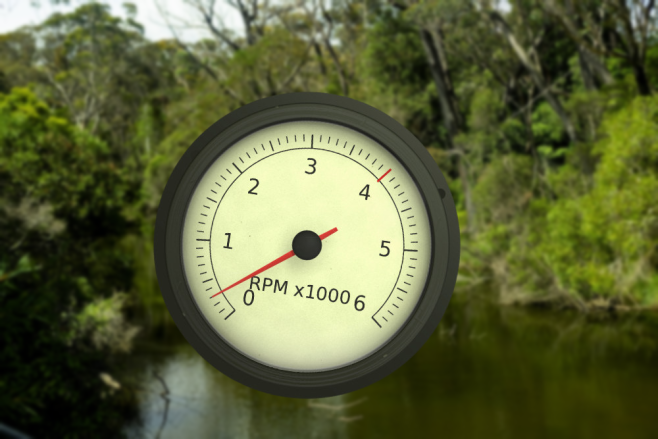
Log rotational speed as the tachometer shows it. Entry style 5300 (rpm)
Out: 300 (rpm)
